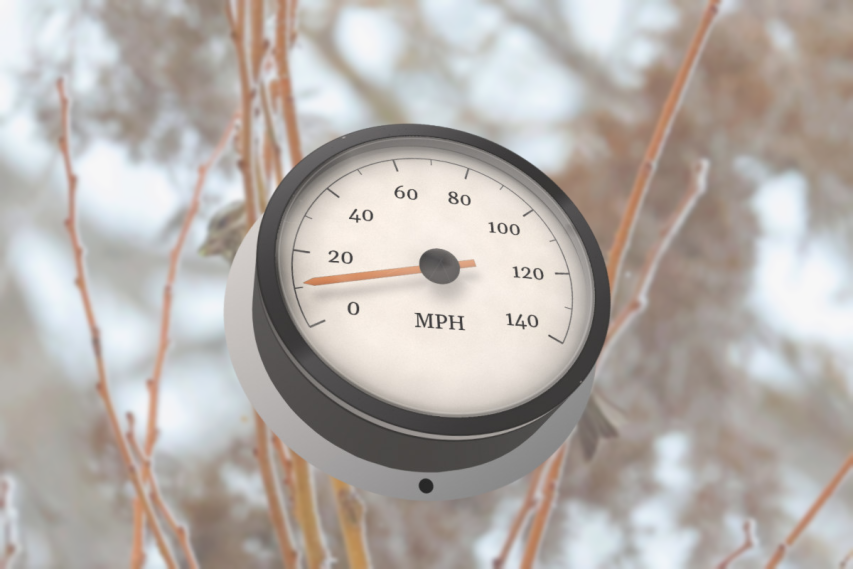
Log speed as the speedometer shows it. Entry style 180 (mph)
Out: 10 (mph)
